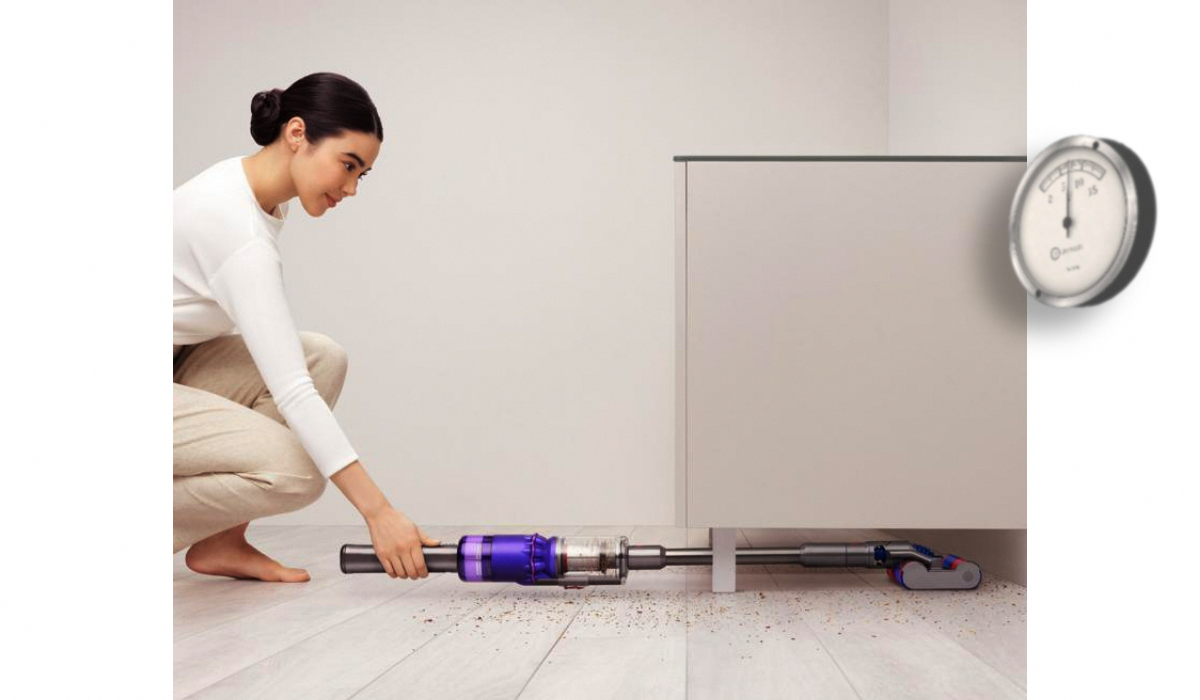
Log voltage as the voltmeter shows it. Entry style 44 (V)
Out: 7.5 (V)
